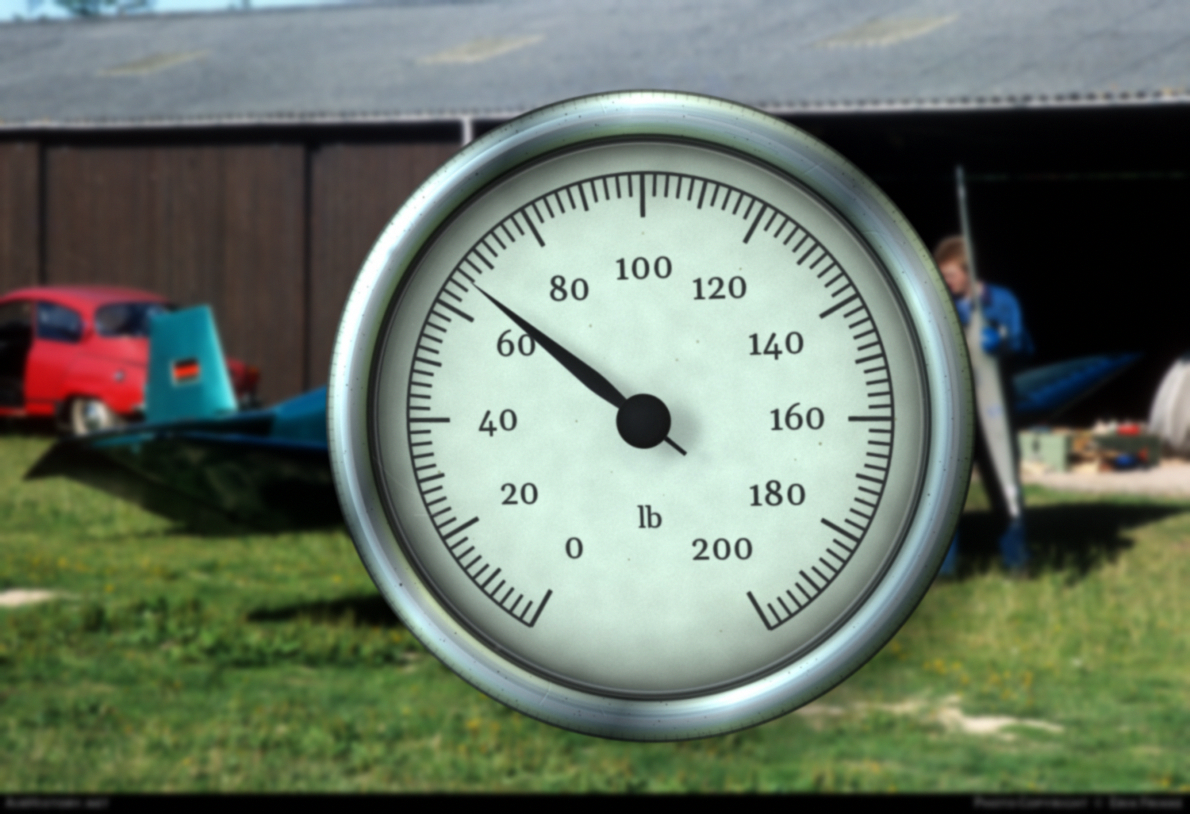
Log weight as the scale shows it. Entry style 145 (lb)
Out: 66 (lb)
